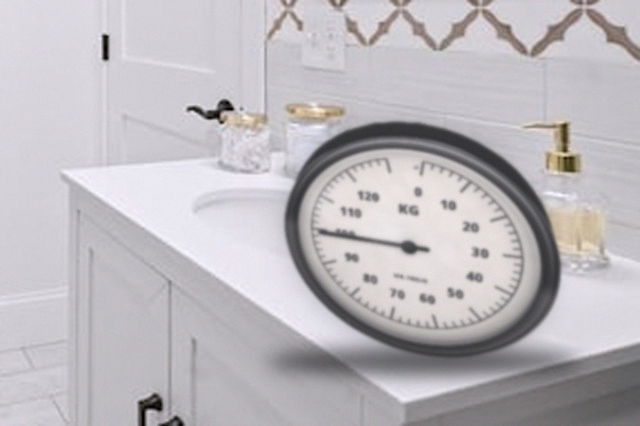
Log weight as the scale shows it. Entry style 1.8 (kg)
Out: 100 (kg)
